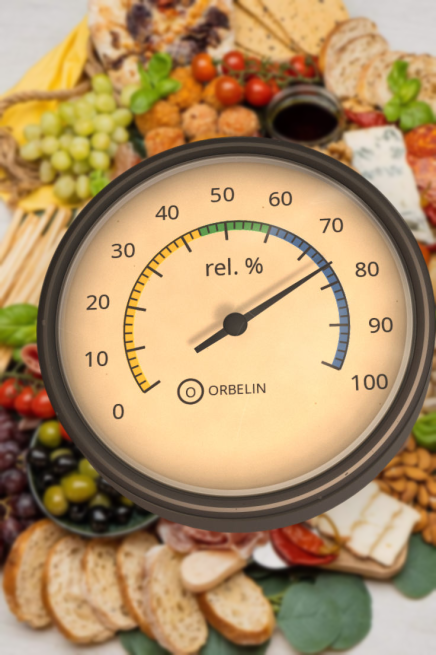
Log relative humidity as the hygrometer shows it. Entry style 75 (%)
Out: 76 (%)
